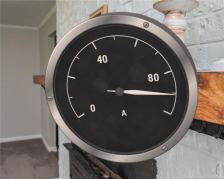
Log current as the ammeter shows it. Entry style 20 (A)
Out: 90 (A)
